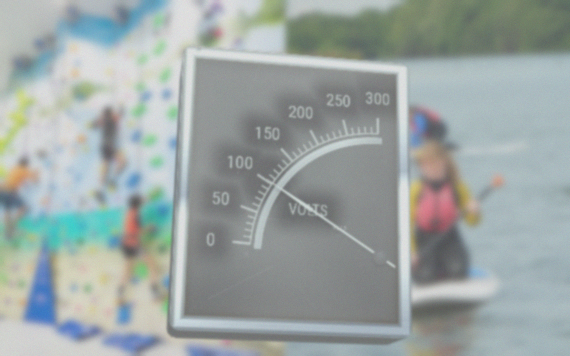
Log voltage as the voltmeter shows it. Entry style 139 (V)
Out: 100 (V)
